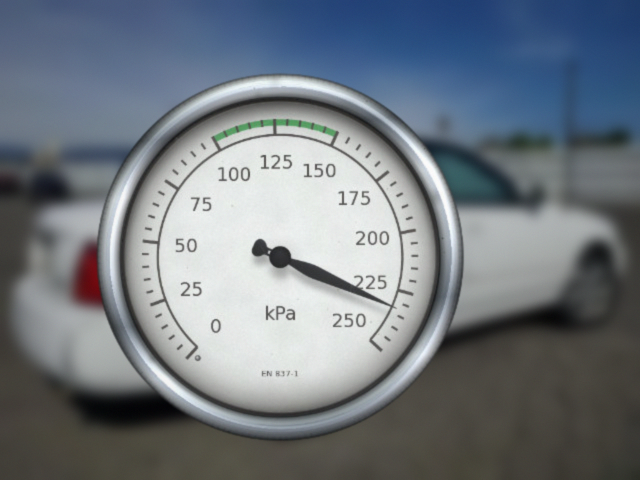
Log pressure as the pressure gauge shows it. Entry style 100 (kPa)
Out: 232.5 (kPa)
